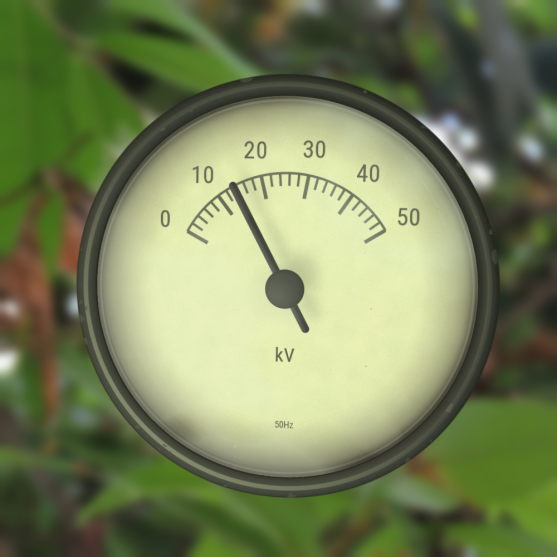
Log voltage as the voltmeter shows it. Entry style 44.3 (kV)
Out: 14 (kV)
